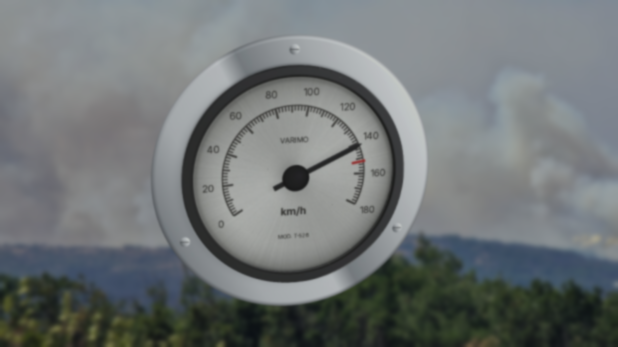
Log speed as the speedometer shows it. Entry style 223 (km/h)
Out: 140 (km/h)
